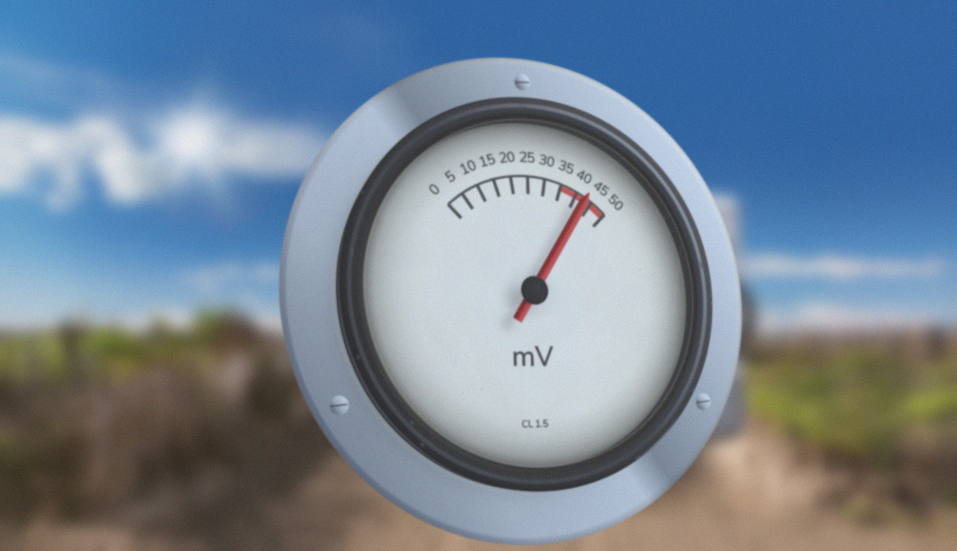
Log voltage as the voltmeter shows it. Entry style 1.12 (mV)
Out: 42.5 (mV)
